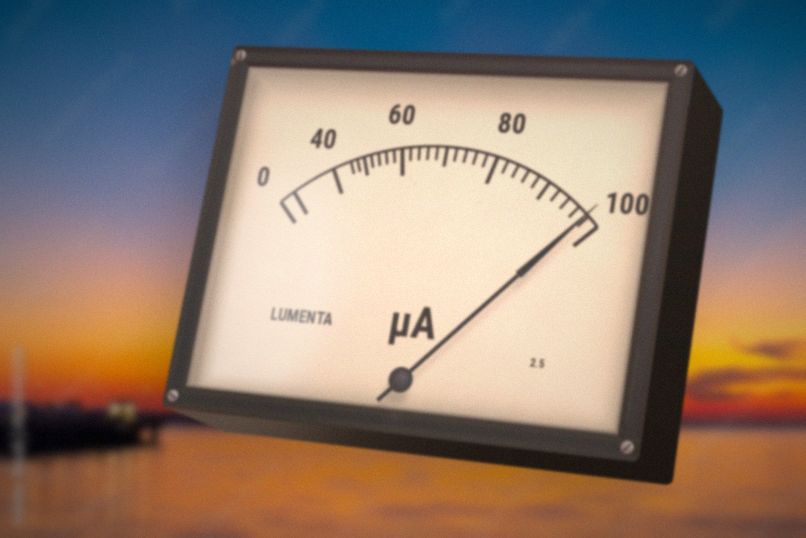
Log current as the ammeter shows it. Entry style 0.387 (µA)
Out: 98 (µA)
